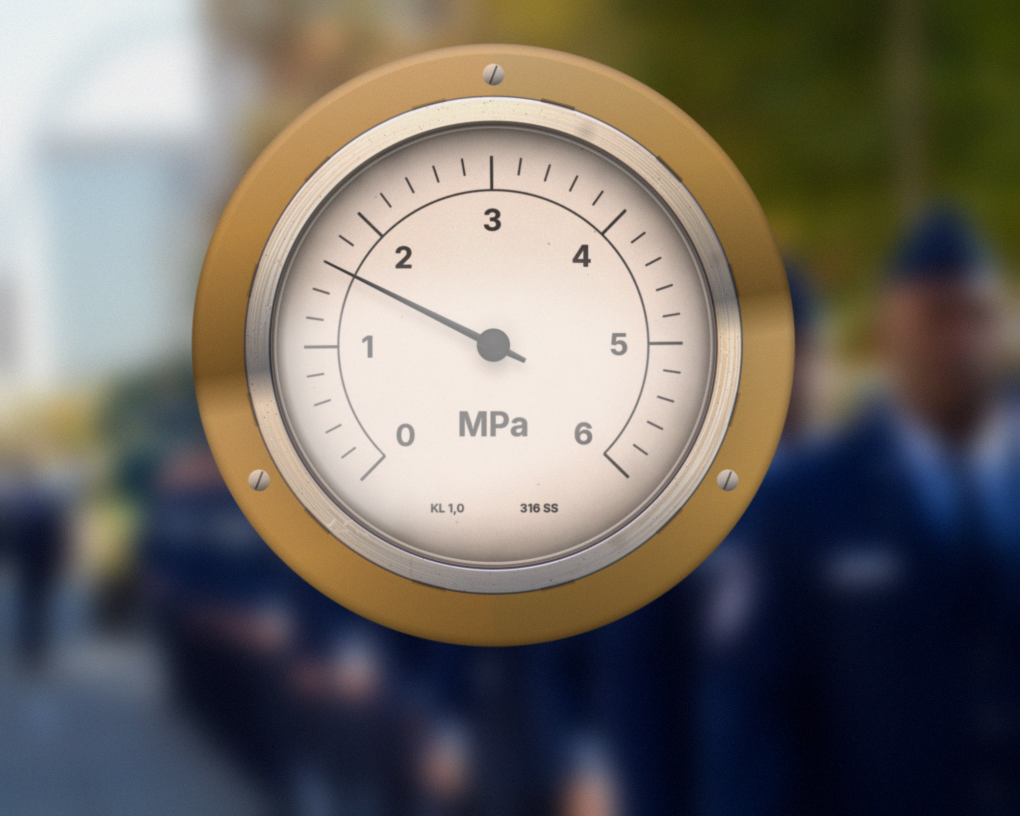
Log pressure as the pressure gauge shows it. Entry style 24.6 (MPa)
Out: 1.6 (MPa)
